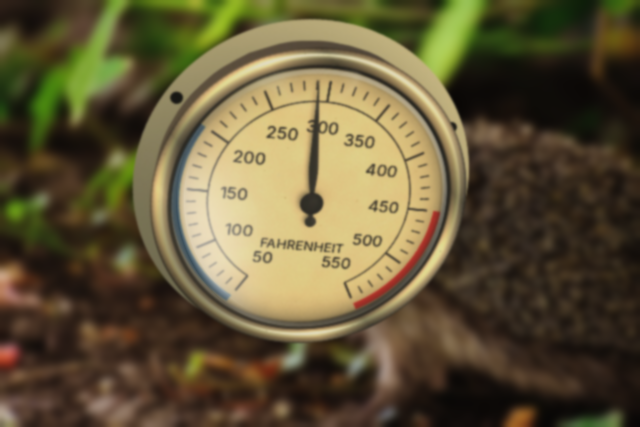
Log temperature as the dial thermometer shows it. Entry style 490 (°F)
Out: 290 (°F)
